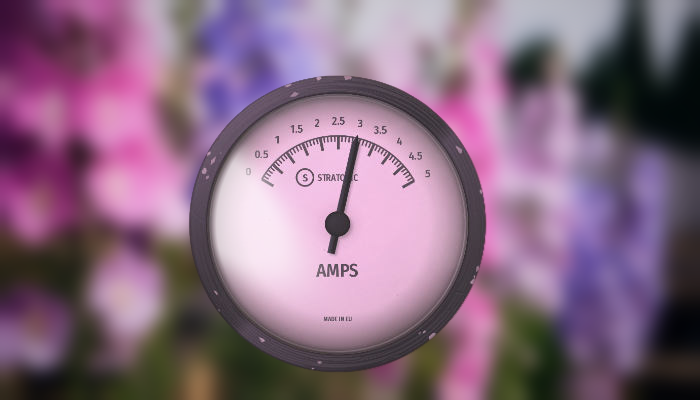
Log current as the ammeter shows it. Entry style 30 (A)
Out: 3 (A)
